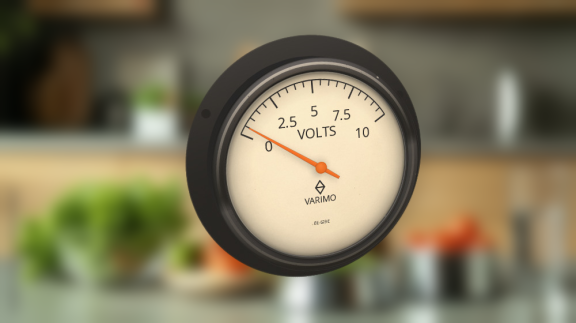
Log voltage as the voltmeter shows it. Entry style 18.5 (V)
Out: 0.5 (V)
